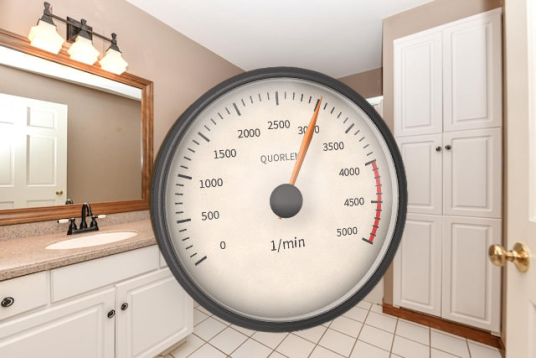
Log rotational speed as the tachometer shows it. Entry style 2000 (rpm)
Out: 3000 (rpm)
